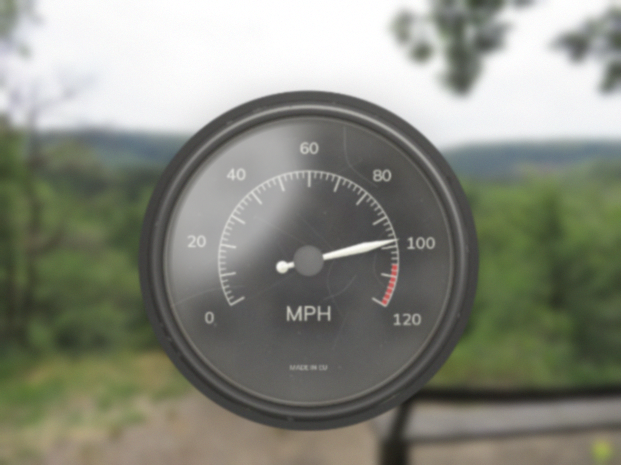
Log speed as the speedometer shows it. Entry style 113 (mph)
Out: 98 (mph)
